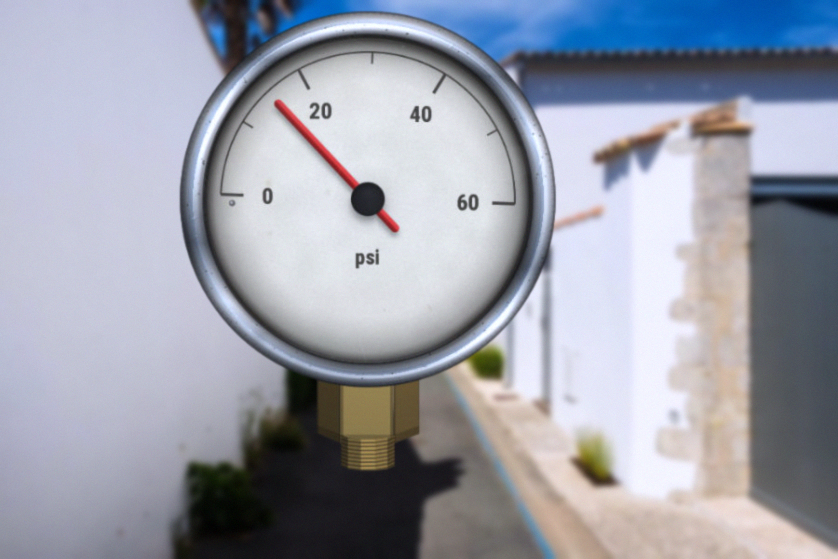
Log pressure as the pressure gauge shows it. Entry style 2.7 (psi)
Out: 15 (psi)
